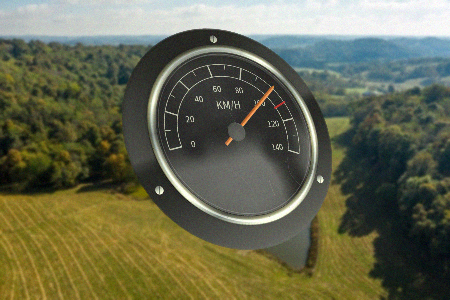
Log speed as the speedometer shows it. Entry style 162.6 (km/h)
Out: 100 (km/h)
